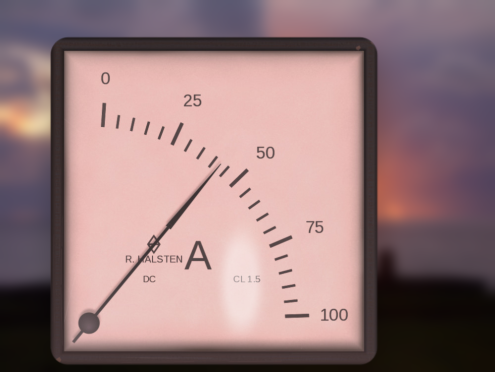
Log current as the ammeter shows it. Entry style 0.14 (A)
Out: 42.5 (A)
